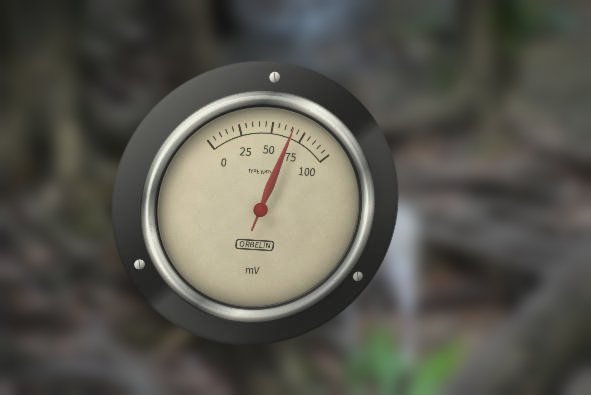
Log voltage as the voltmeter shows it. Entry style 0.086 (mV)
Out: 65 (mV)
